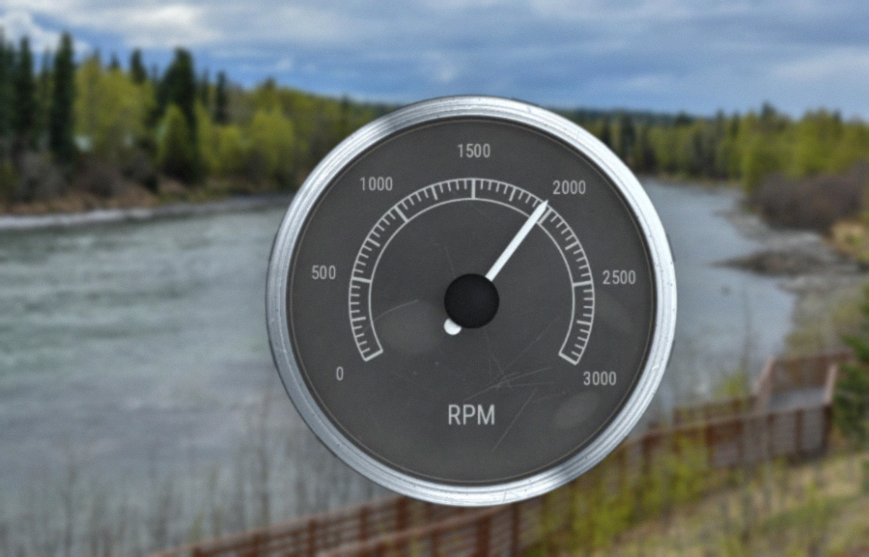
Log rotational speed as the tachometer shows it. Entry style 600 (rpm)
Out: 1950 (rpm)
